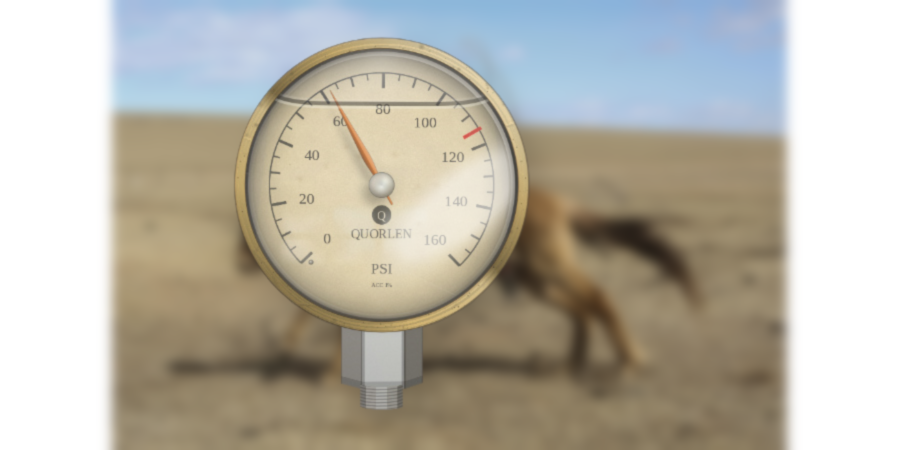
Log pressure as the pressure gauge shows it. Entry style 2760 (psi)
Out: 62.5 (psi)
